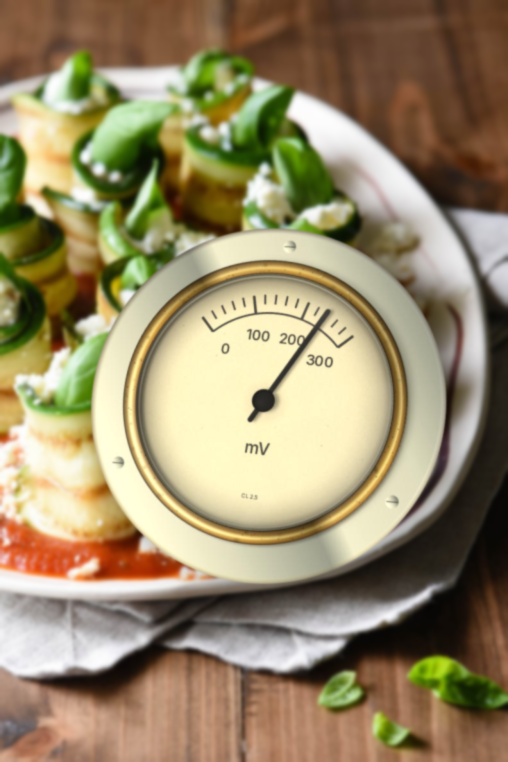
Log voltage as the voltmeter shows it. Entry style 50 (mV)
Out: 240 (mV)
